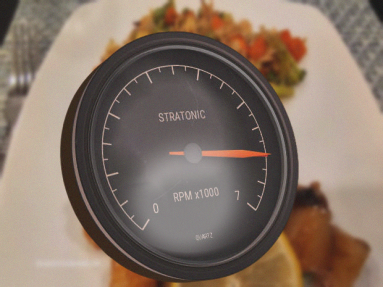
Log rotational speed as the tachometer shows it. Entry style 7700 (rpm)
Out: 6000 (rpm)
